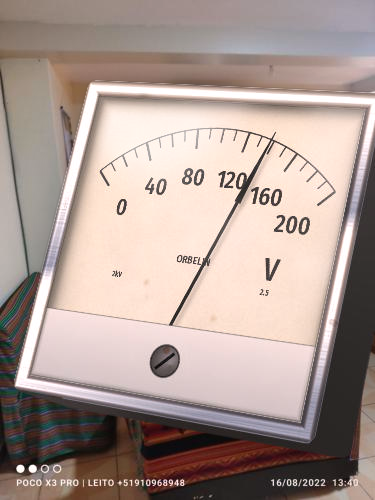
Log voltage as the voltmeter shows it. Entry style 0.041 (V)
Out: 140 (V)
